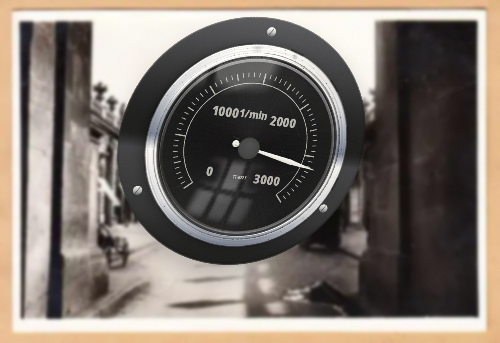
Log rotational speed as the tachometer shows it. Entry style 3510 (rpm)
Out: 2600 (rpm)
